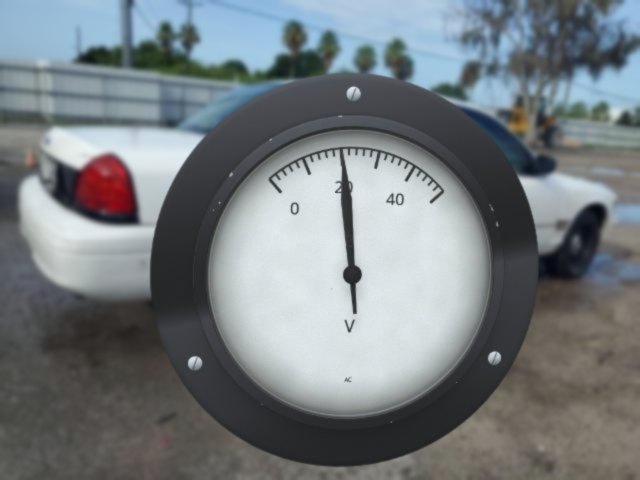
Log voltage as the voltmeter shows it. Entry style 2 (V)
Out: 20 (V)
